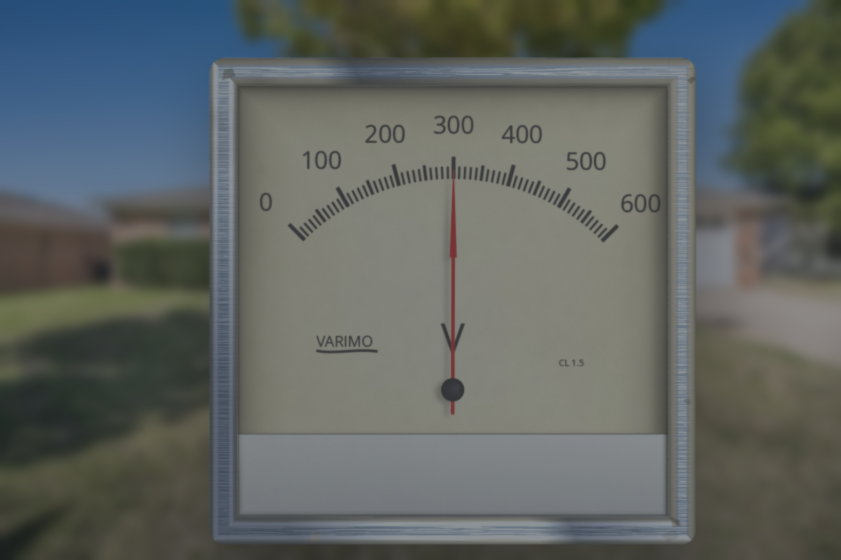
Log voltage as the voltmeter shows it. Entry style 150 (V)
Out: 300 (V)
